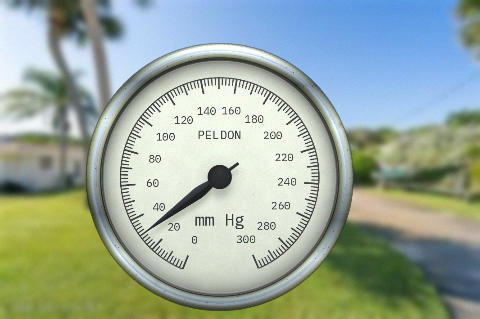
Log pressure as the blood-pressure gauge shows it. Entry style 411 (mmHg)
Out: 30 (mmHg)
